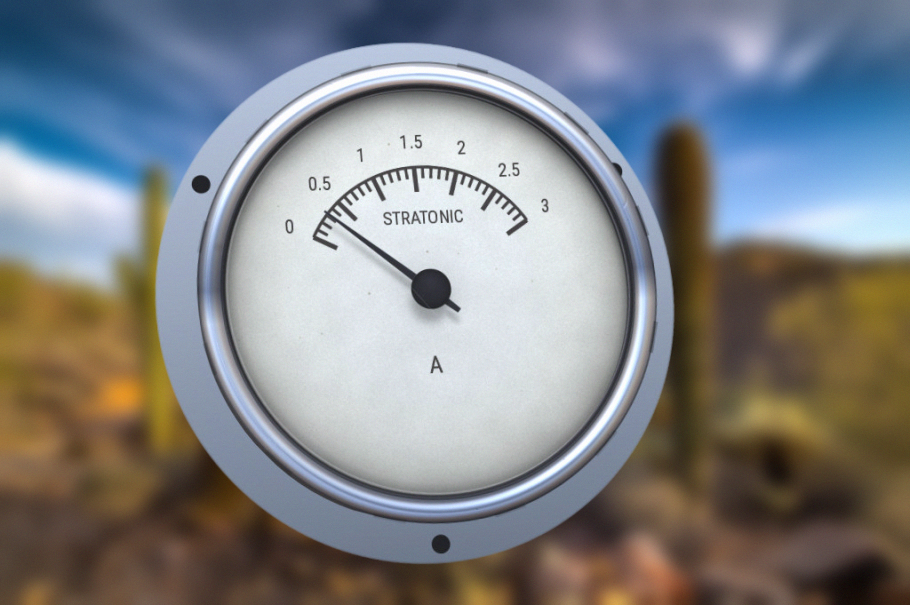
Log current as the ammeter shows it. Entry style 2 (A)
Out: 0.3 (A)
